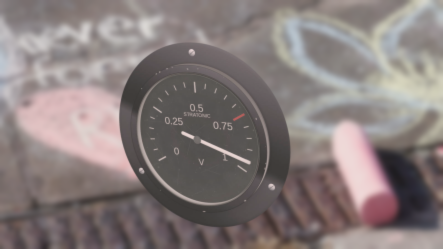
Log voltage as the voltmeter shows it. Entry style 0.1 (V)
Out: 0.95 (V)
